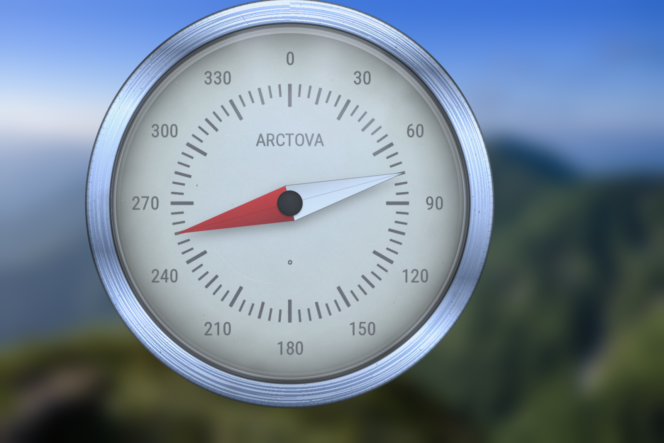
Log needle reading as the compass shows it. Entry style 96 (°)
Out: 255 (°)
